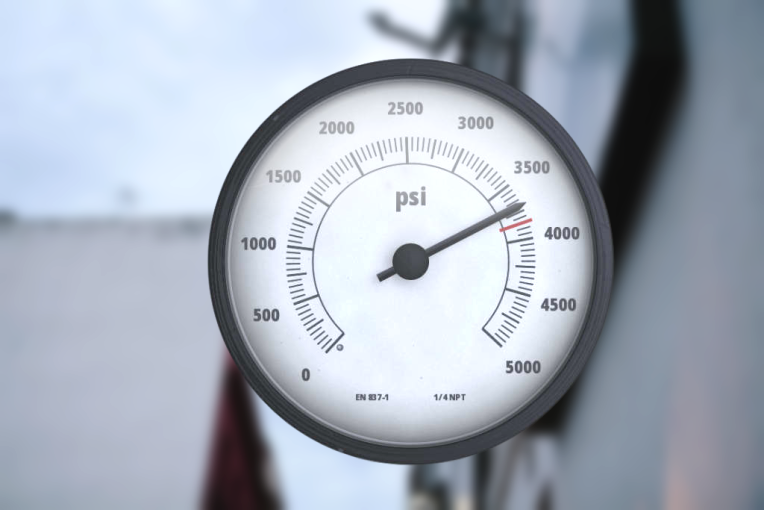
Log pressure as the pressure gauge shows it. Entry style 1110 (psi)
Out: 3700 (psi)
